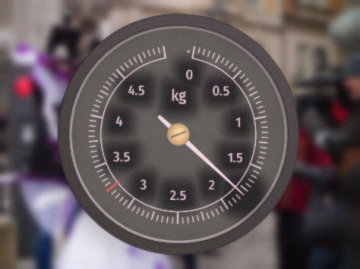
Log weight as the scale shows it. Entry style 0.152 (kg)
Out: 1.8 (kg)
